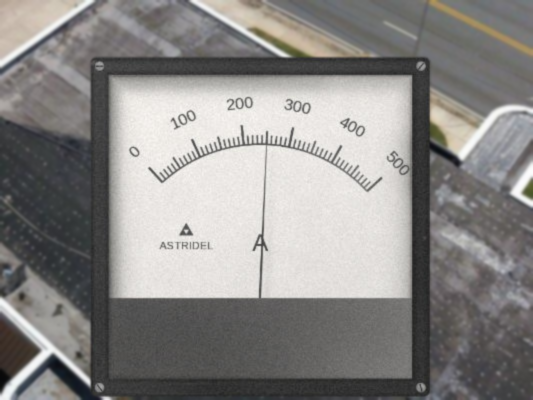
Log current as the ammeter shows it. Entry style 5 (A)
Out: 250 (A)
